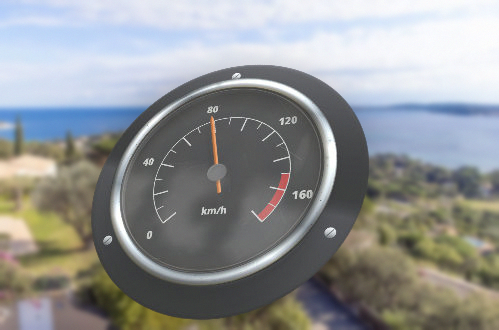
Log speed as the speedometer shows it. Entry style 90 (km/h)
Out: 80 (km/h)
